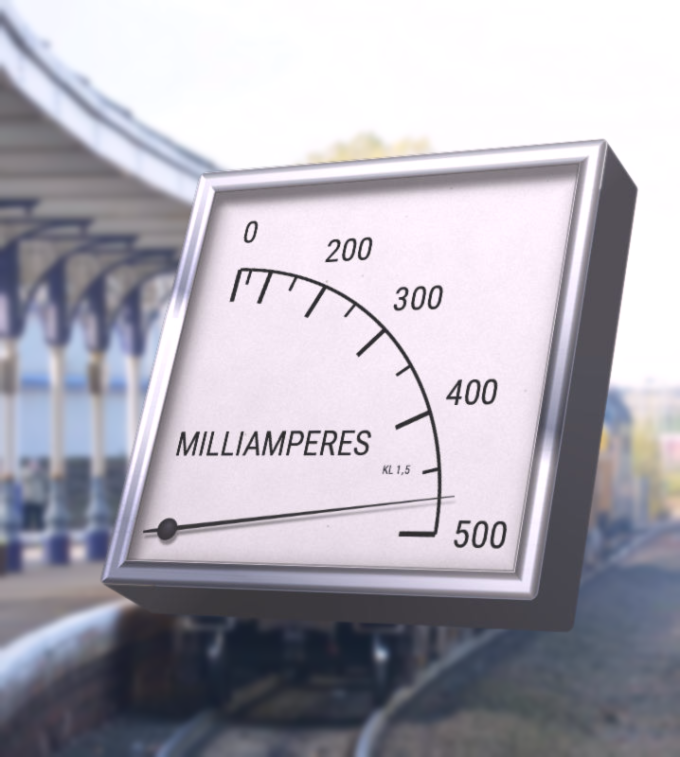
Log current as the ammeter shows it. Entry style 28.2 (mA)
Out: 475 (mA)
